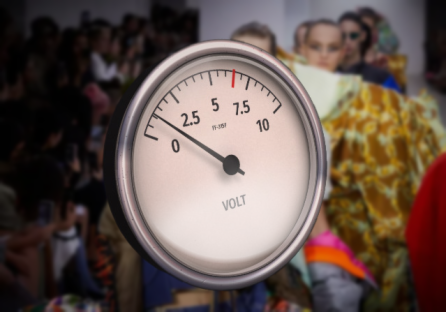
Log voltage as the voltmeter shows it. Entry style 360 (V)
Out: 1 (V)
